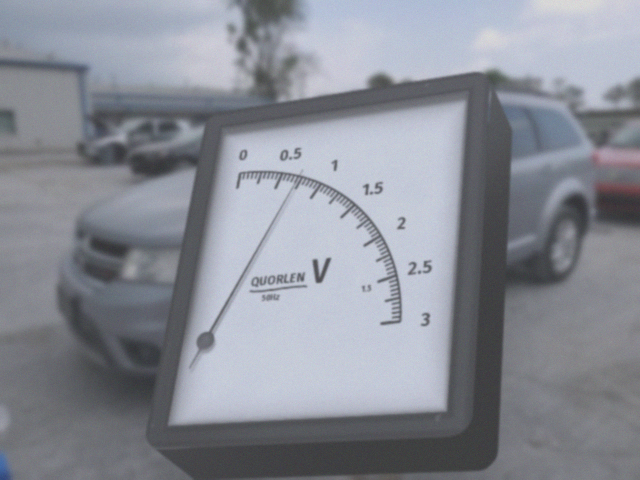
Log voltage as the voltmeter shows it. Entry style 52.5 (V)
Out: 0.75 (V)
